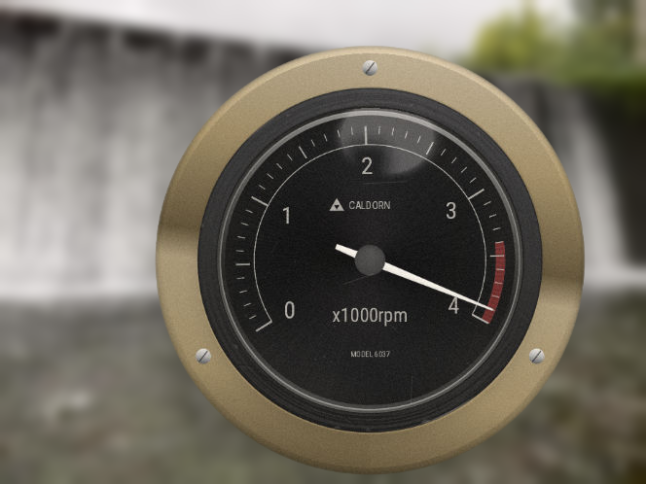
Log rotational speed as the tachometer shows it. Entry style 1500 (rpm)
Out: 3900 (rpm)
